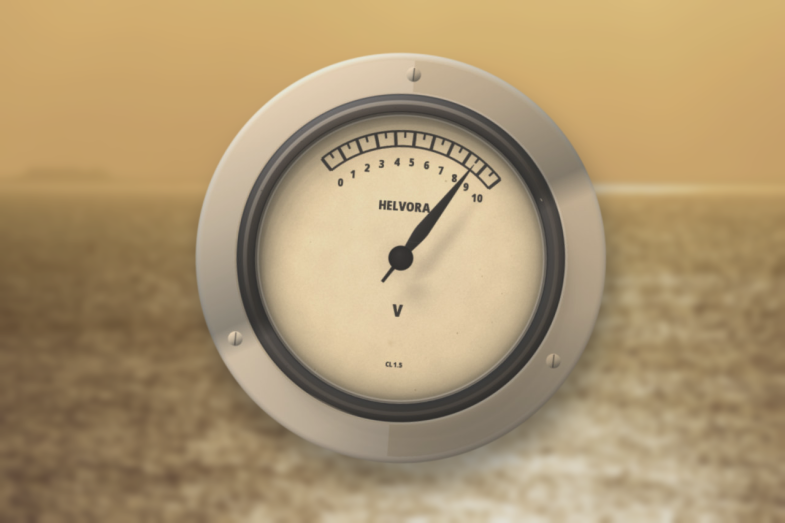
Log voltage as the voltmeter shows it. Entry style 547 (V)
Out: 8.5 (V)
